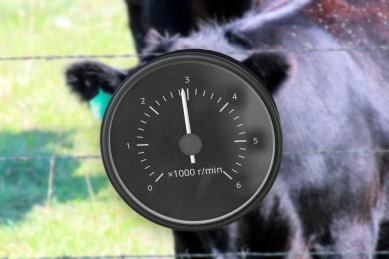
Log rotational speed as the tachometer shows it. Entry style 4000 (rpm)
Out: 2900 (rpm)
